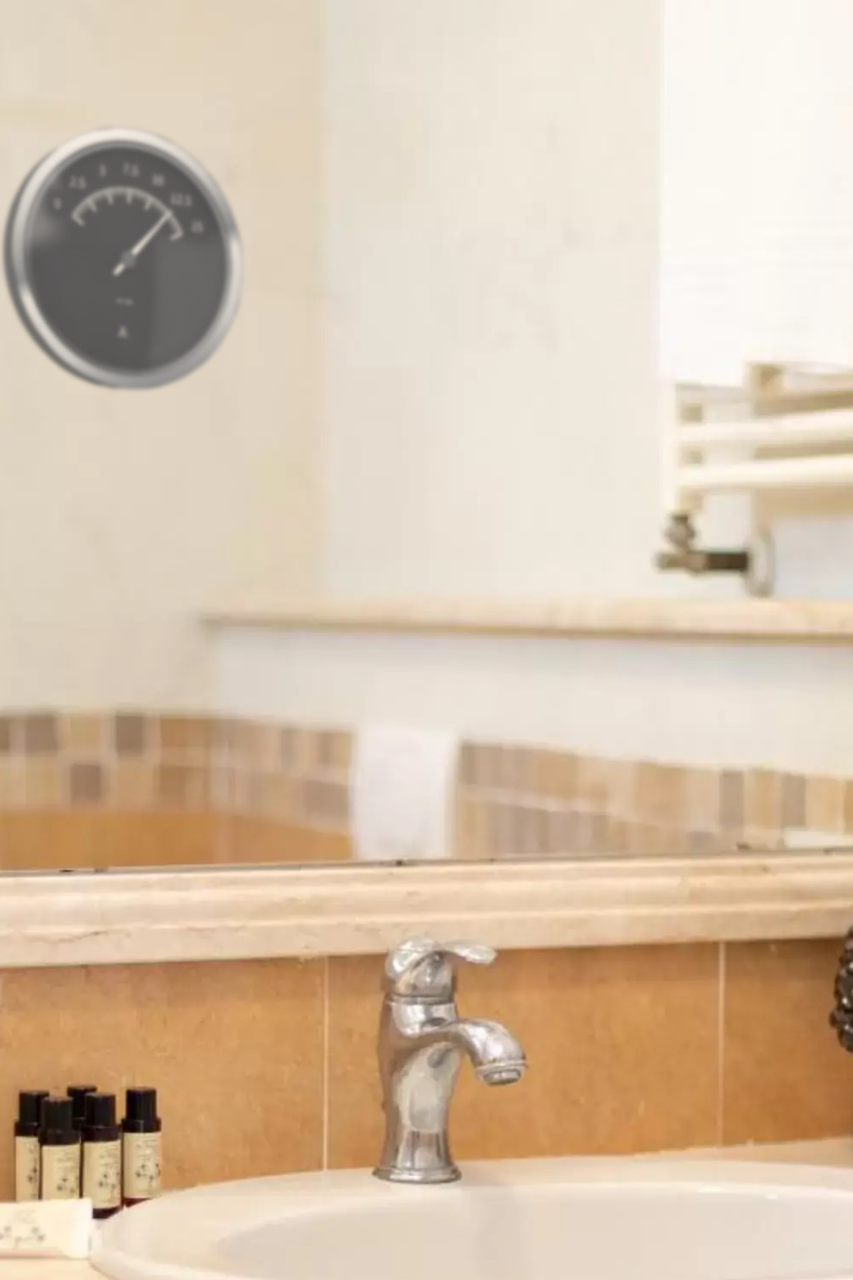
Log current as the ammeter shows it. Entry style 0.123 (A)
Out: 12.5 (A)
